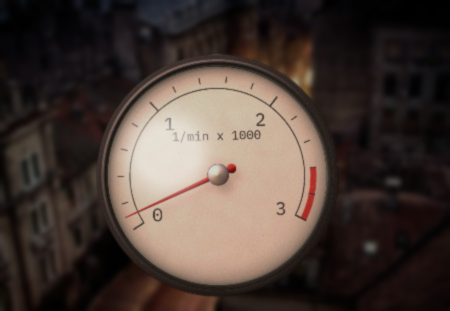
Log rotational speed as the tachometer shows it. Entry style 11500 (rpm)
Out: 100 (rpm)
